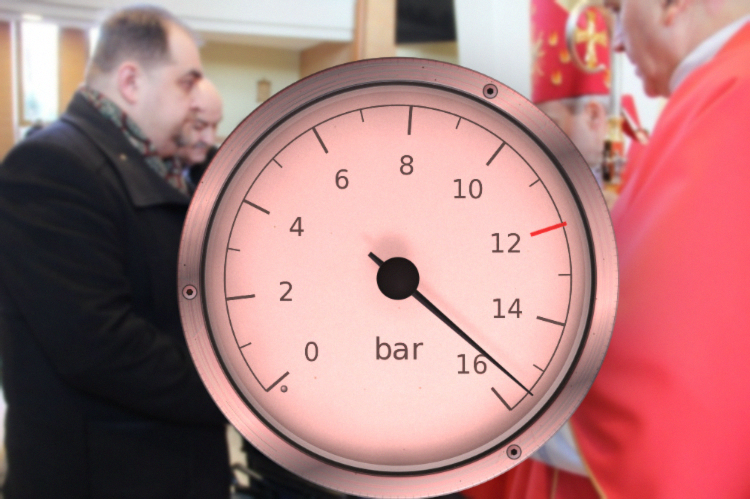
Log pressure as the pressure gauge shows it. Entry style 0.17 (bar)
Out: 15.5 (bar)
